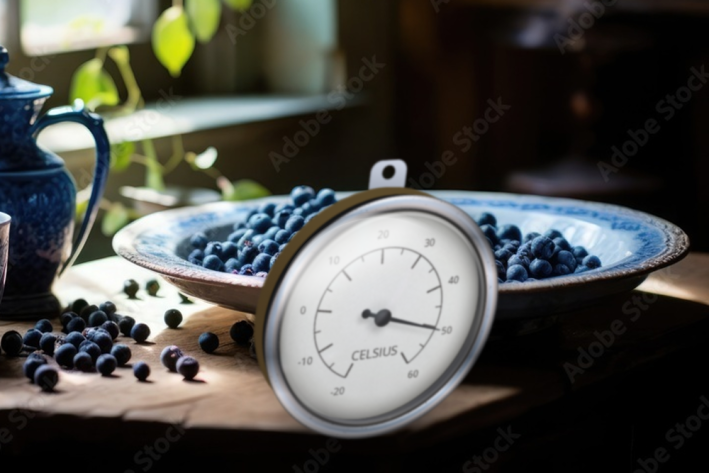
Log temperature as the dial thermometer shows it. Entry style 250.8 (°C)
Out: 50 (°C)
